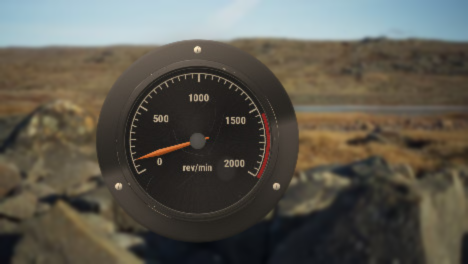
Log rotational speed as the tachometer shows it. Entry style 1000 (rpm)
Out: 100 (rpm)
